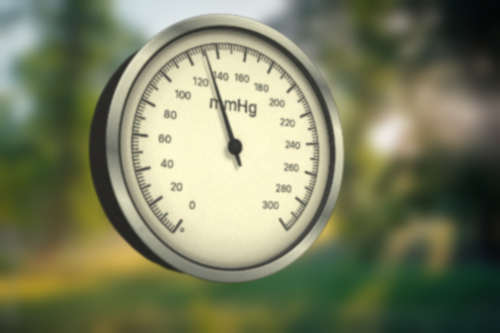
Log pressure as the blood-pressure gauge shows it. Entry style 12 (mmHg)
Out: 130 (mmHg)
